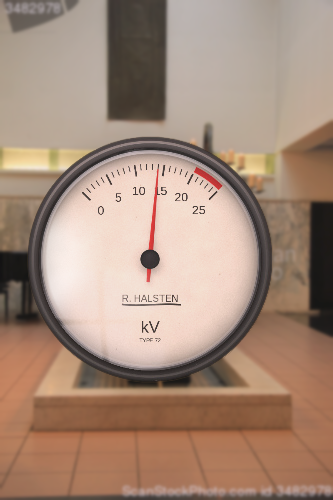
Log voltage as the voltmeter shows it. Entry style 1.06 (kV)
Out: 14 (kV)
